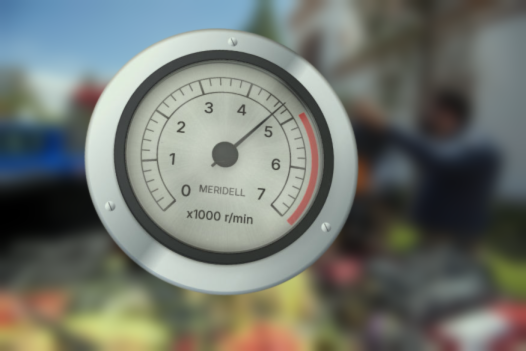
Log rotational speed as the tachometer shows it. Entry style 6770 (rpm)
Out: 4700 (rpm)
